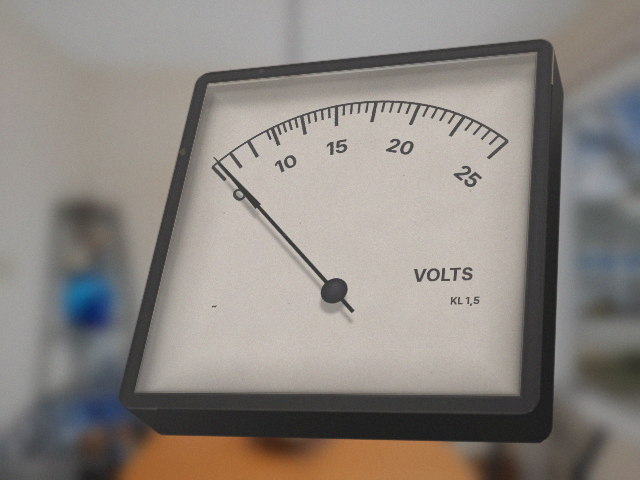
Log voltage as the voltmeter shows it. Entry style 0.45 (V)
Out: 2.5 (V)
